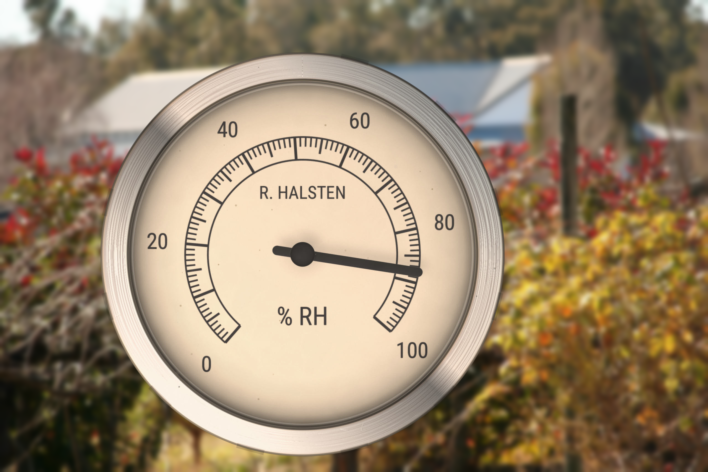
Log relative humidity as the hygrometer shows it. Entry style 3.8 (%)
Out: 88 (%)
